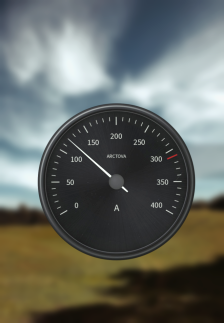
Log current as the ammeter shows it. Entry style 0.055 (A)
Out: 120 (A)
